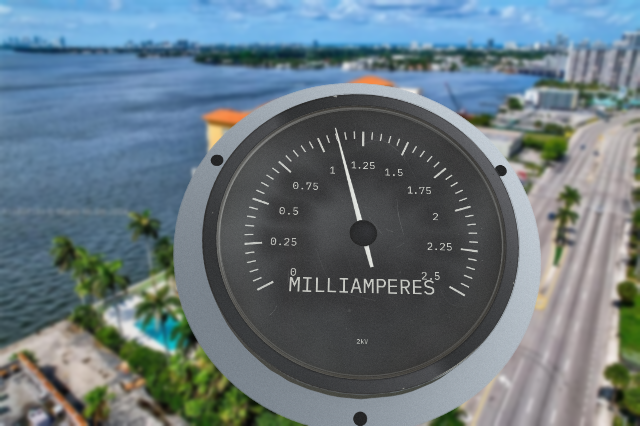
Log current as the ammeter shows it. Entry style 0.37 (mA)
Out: 1.1 (mA)
